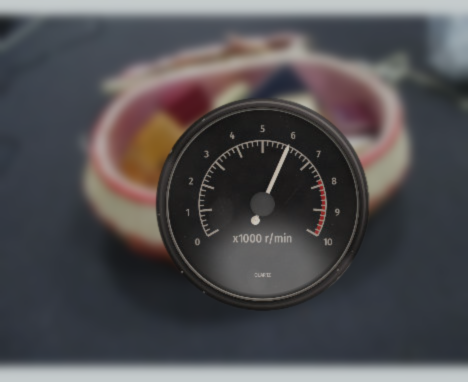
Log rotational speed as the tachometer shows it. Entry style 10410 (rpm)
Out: 6000 (rpm)
